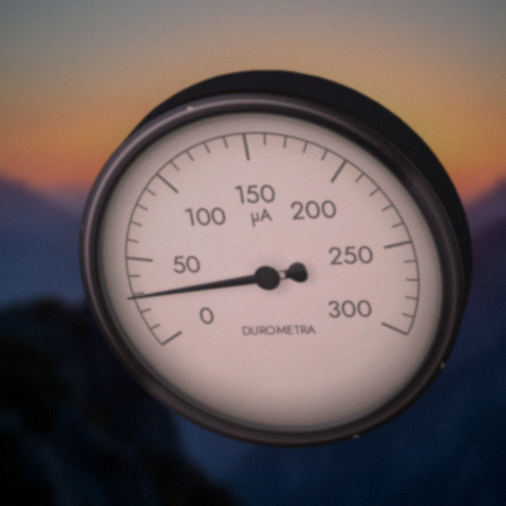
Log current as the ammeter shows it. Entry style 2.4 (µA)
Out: 30 (µA)
